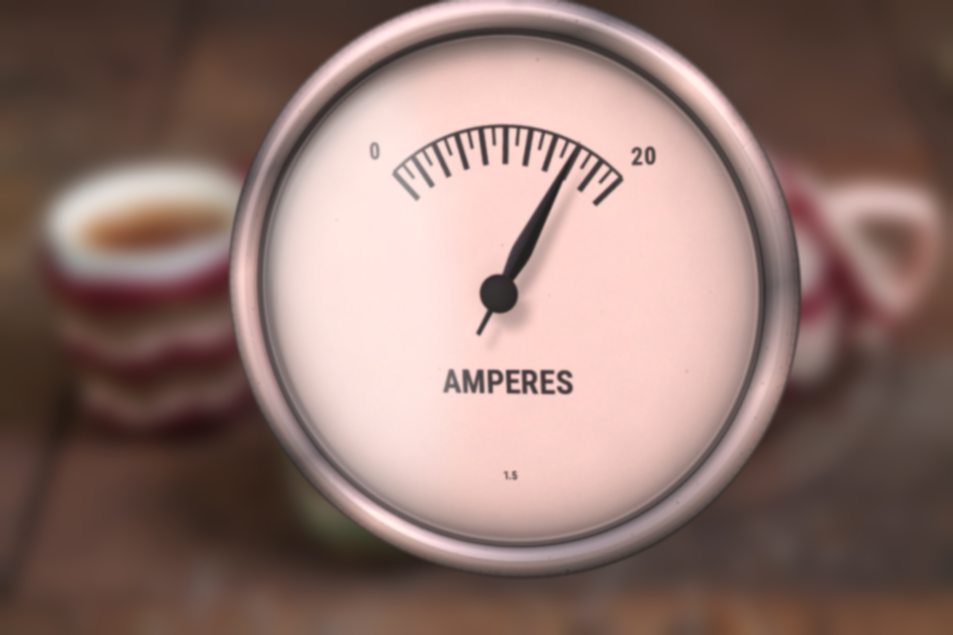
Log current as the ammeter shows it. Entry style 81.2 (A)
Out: 16 (A)
